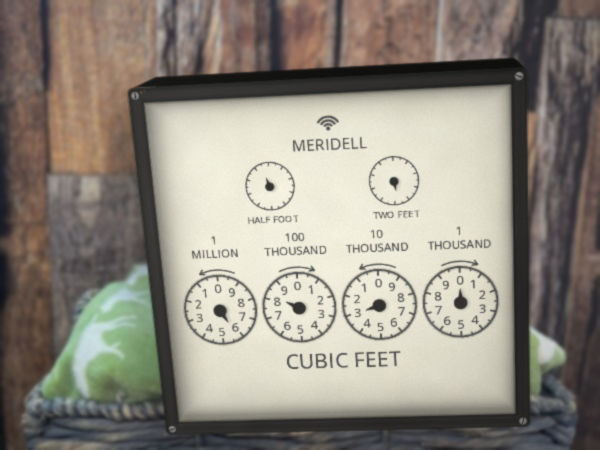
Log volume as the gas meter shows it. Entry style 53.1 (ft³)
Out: 583000 (ft³)
